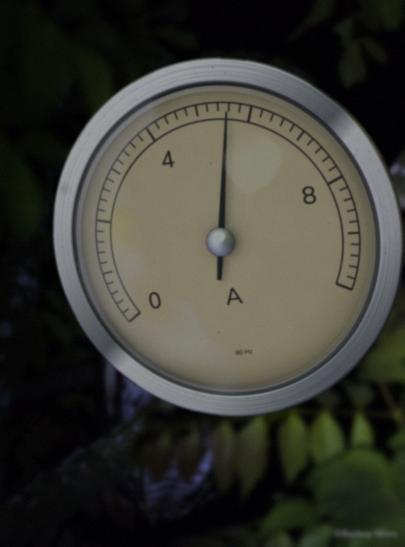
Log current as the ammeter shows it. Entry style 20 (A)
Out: 5.6 (A)
